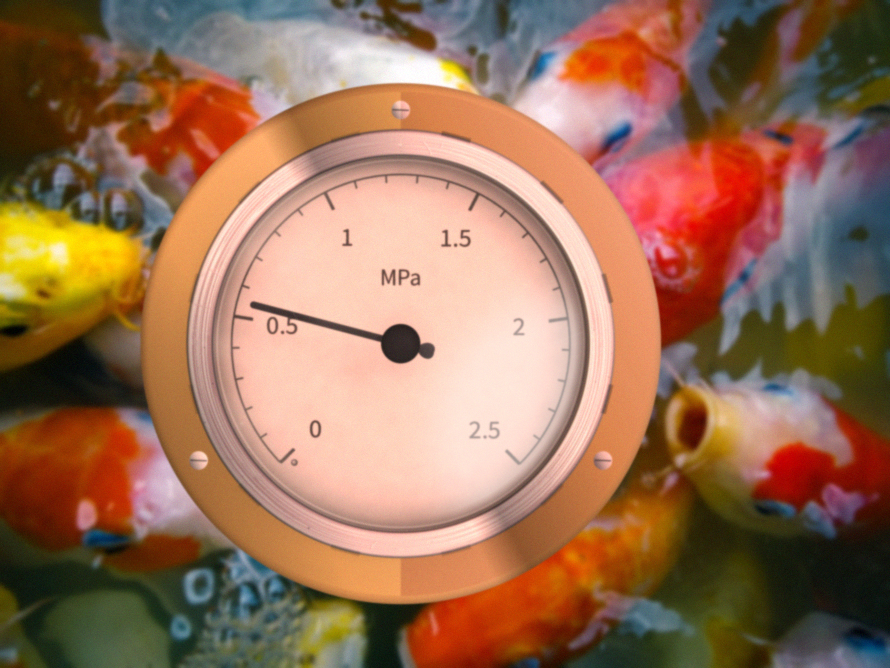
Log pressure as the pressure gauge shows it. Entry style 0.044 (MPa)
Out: 0.55 (MPa)
